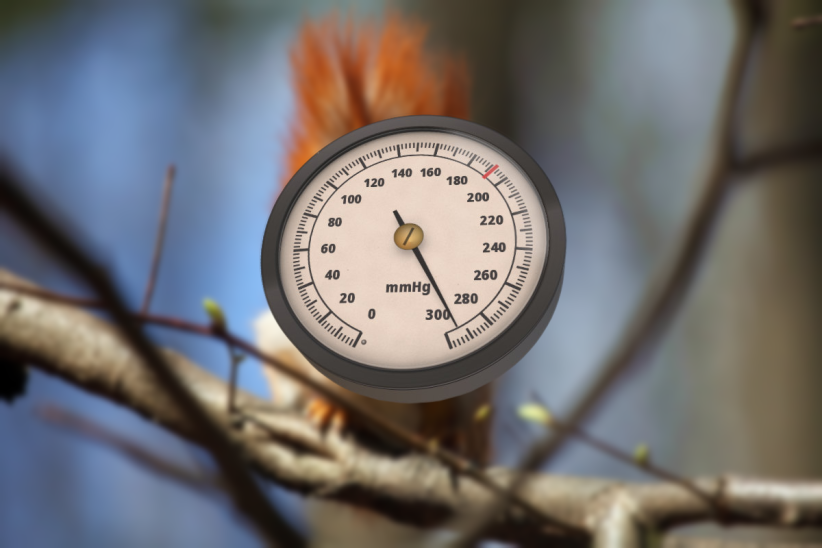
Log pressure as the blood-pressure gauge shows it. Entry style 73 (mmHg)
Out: 294 (mmHg)
